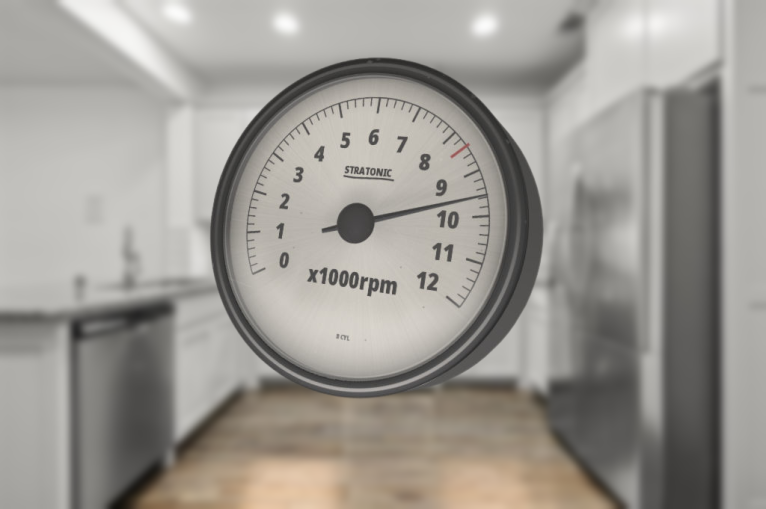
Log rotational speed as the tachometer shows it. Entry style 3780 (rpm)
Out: 9600 (rpm)
